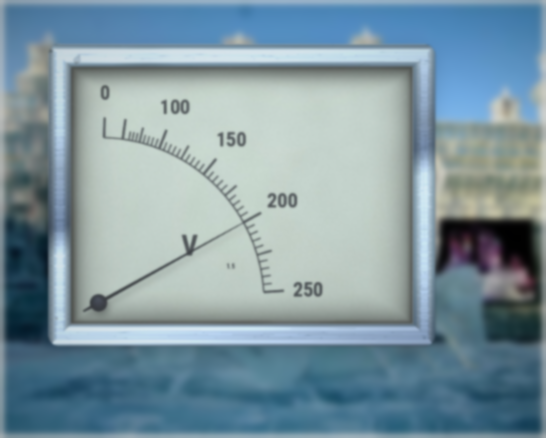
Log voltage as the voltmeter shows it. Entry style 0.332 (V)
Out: 200 (V)
